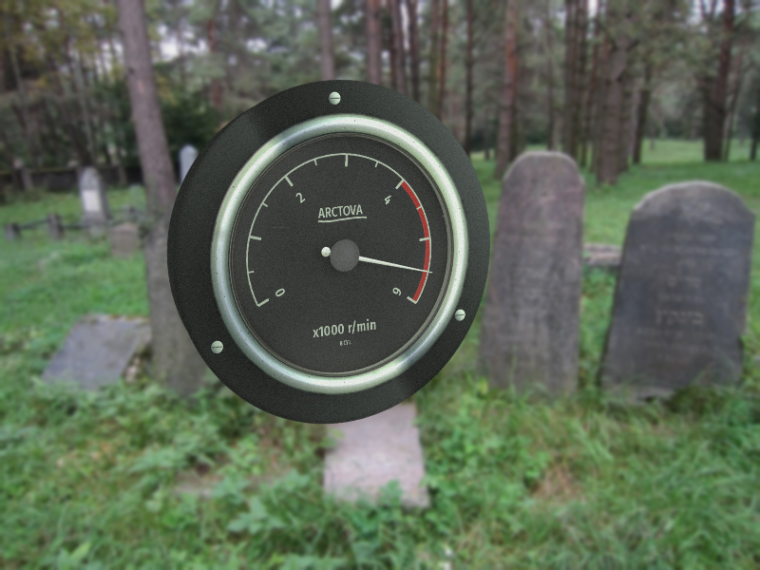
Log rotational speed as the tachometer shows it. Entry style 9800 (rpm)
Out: 5500 (rpm)
